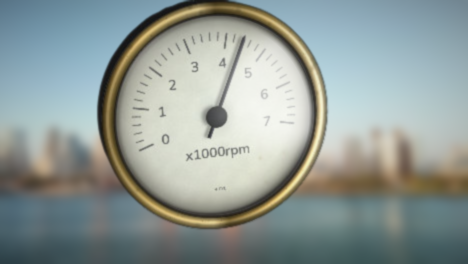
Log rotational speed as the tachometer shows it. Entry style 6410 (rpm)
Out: 4400 (rpm)
